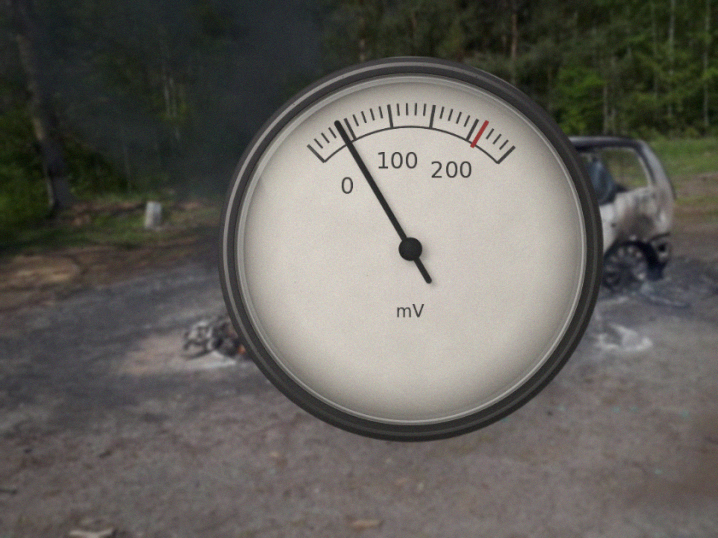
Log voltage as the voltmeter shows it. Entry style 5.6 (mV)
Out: 40 (mV)
